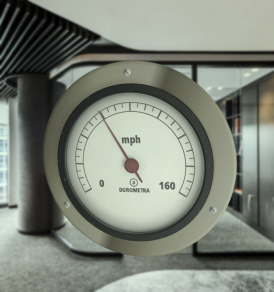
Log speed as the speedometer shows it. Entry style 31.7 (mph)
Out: 60 (mph)
